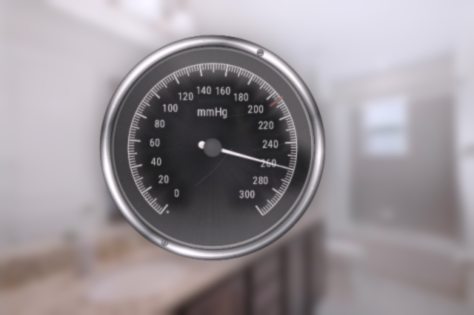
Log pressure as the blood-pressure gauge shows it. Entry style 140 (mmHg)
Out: 260 (mmHg)
